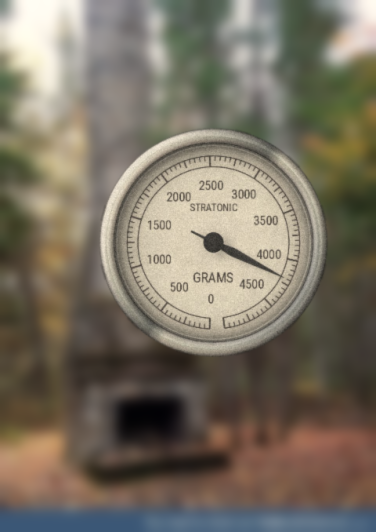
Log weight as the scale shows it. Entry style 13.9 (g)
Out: 4200 (g)
